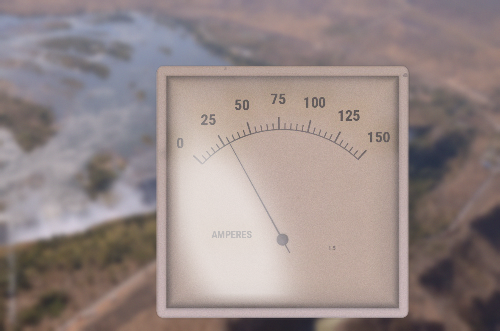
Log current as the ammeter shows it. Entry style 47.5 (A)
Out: 30 (A)
